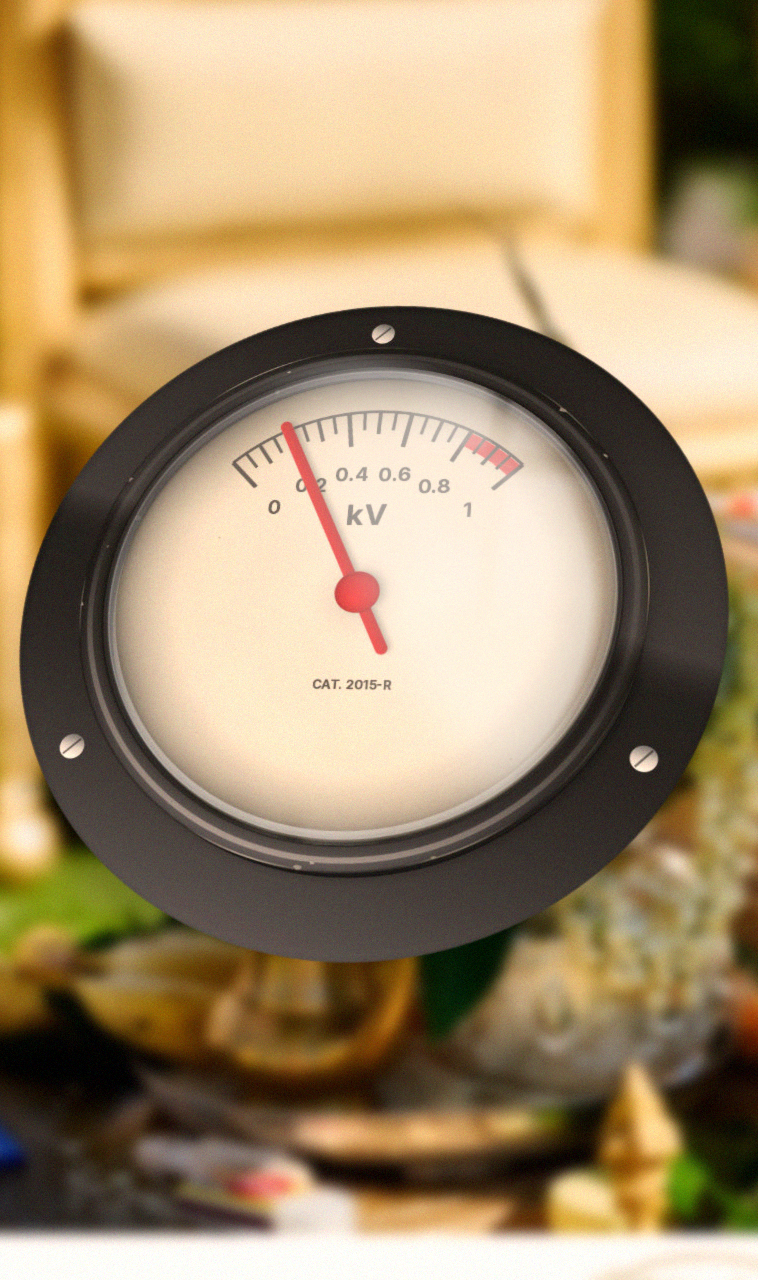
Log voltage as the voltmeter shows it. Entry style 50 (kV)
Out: 0.2 (kV)
